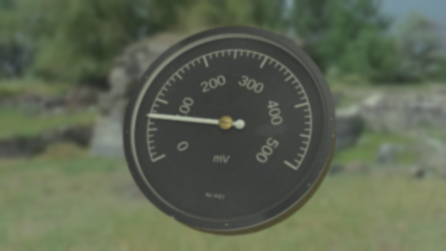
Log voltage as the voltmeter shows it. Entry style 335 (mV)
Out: 70 (mV)
